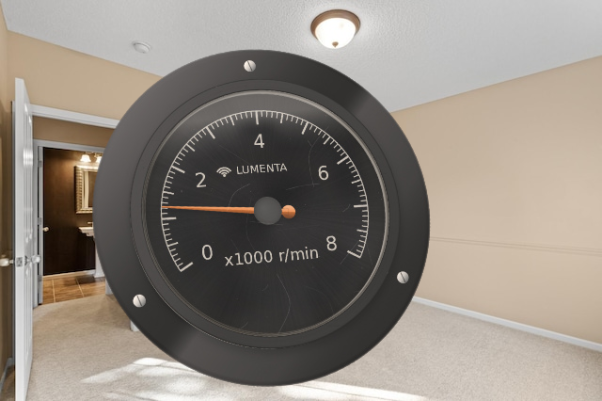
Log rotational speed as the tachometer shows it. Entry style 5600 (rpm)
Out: 1200 (rpm)
